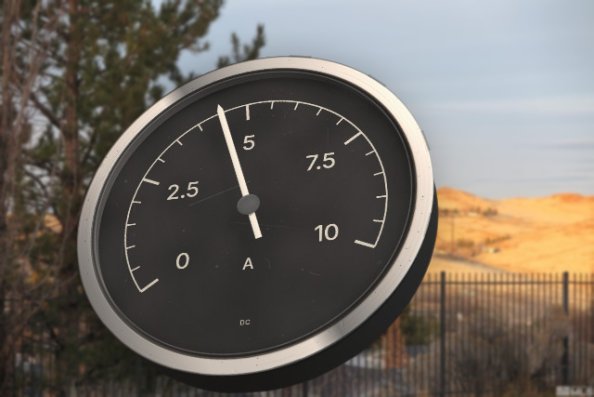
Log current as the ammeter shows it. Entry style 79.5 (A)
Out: 4.5 (A)
